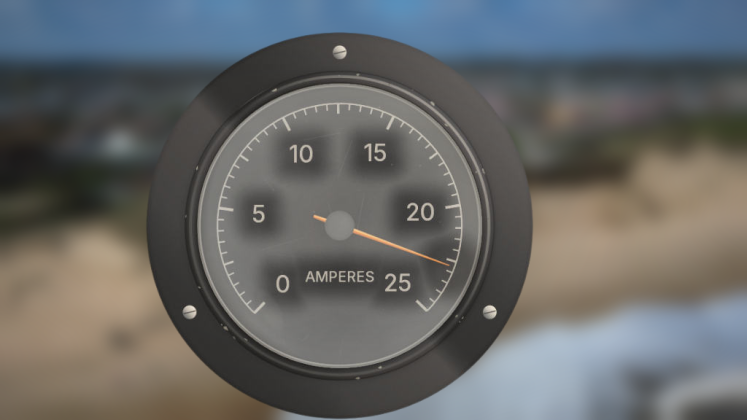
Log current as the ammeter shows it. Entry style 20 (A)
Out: 22.75 (A)
